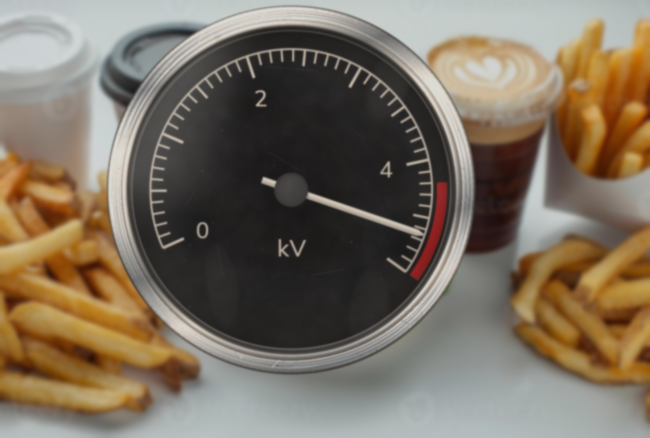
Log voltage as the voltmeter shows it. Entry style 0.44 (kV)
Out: 4.65 (kV)
